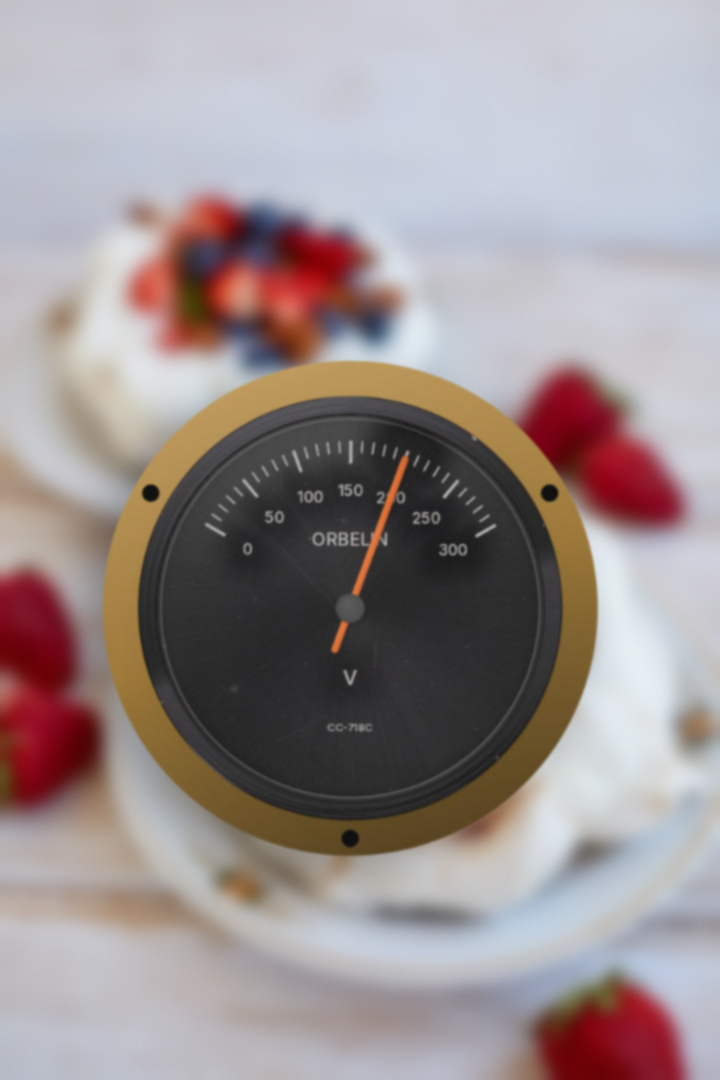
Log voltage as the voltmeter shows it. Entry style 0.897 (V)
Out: 200 (V)
